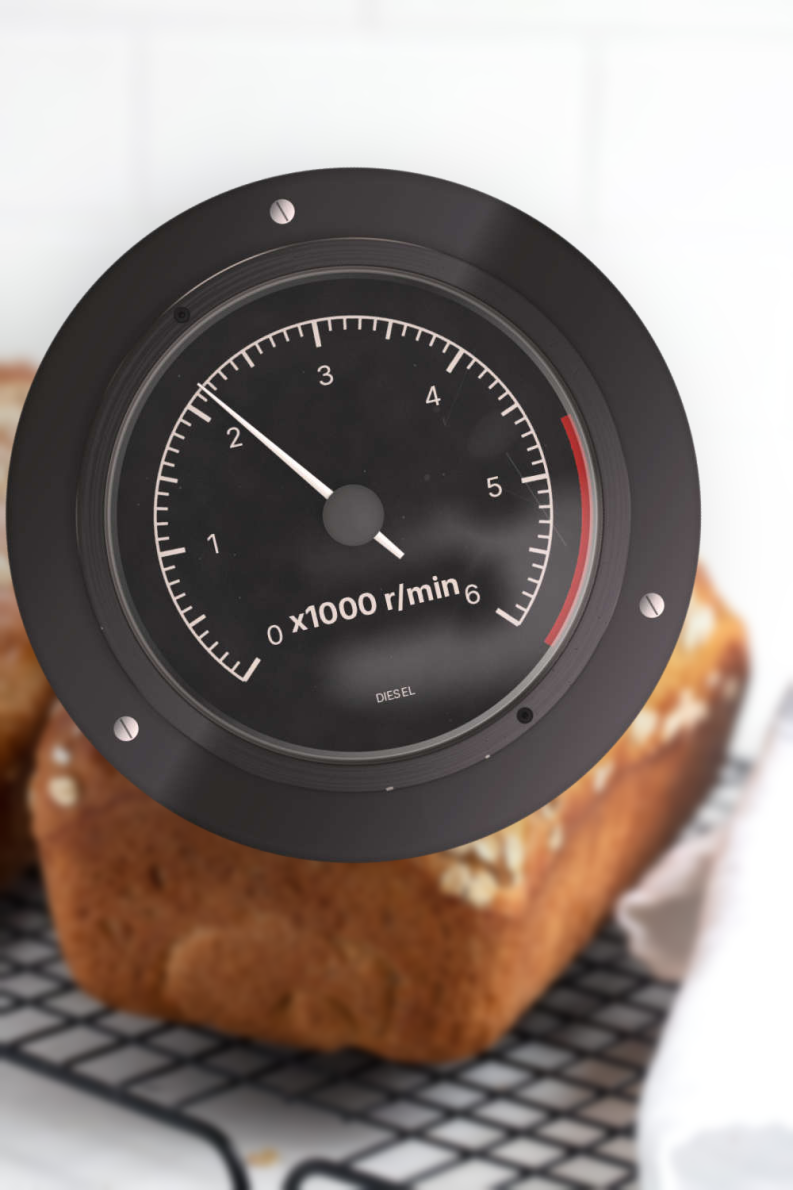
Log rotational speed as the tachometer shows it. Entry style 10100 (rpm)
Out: 2150 (rpm)
